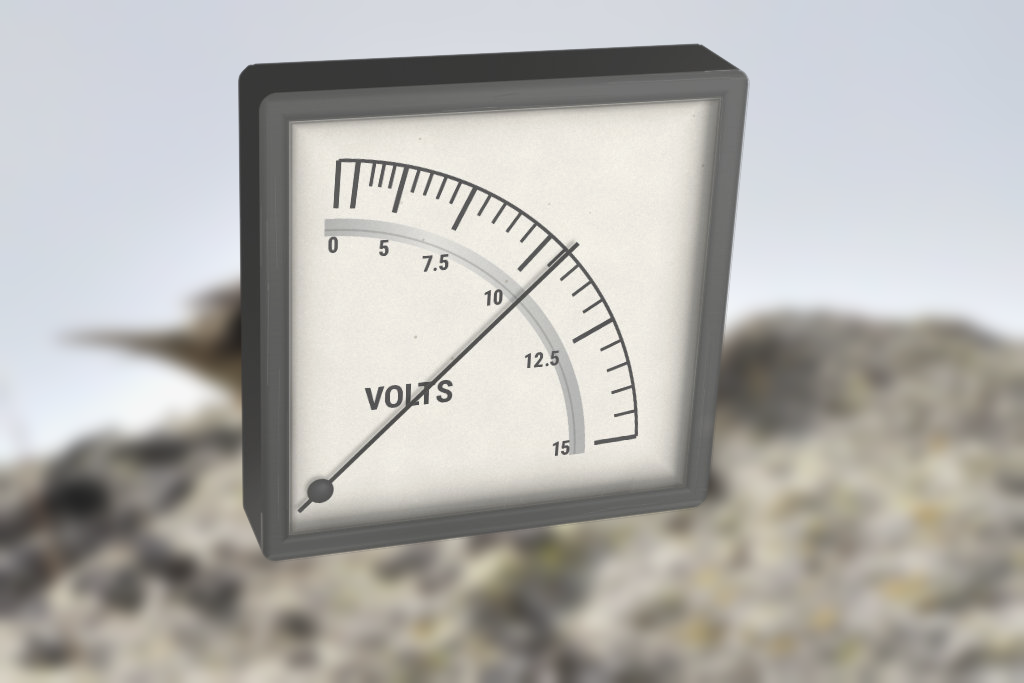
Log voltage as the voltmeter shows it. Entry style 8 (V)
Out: 10.5 (V)
